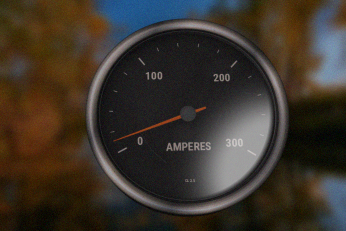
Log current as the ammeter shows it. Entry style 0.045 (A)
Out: 10 (A)
